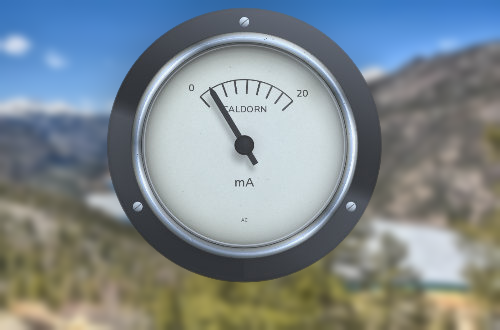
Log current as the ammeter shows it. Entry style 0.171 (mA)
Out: 2.5 (mA)
